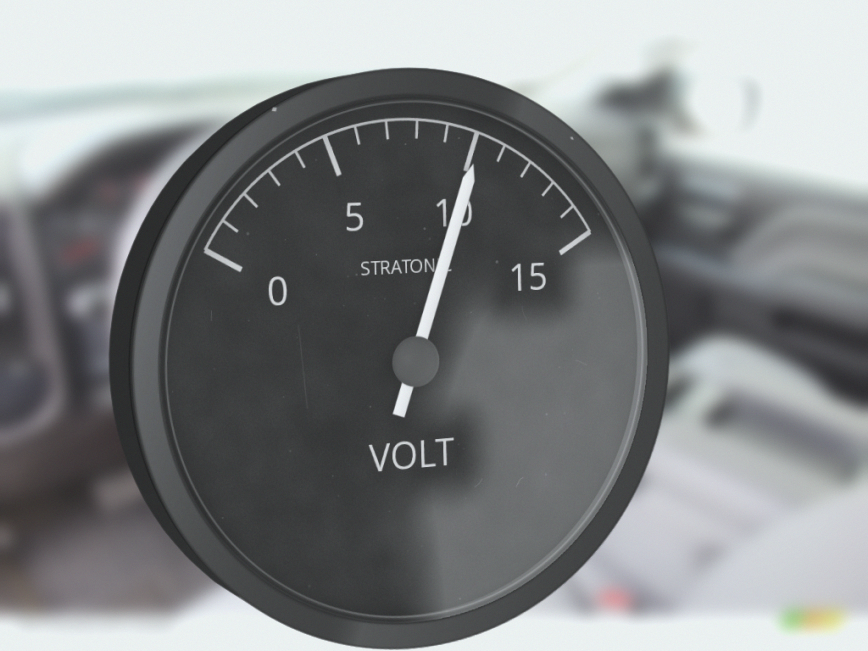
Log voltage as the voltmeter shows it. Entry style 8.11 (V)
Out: 10 (V)
